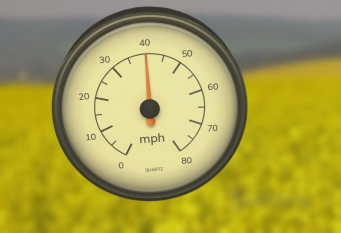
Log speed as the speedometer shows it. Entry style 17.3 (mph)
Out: 40 (mph)
